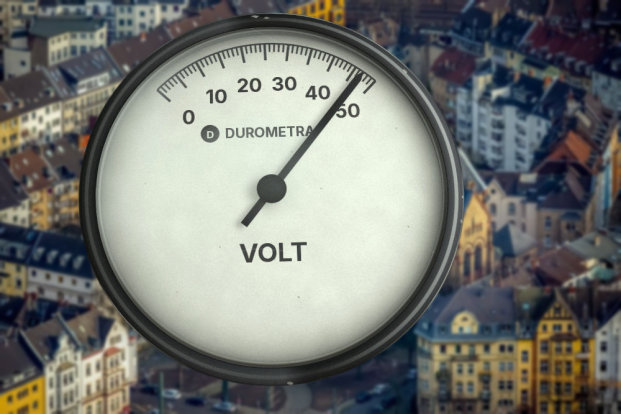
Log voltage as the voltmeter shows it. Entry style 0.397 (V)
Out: 47 (V)
